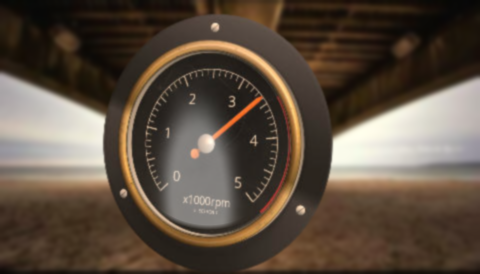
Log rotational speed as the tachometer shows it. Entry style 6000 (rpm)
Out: 3400 (rpm)
